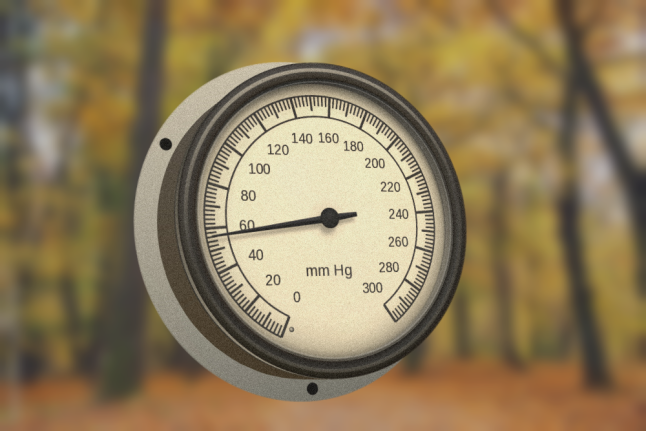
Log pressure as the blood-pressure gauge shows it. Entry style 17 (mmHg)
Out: 56 (mmHg)
